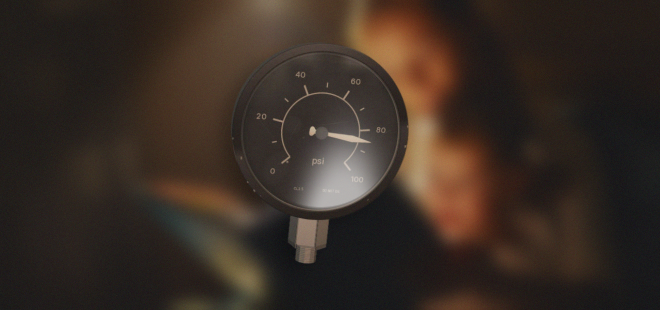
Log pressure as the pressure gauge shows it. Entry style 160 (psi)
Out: 85 (psi)
